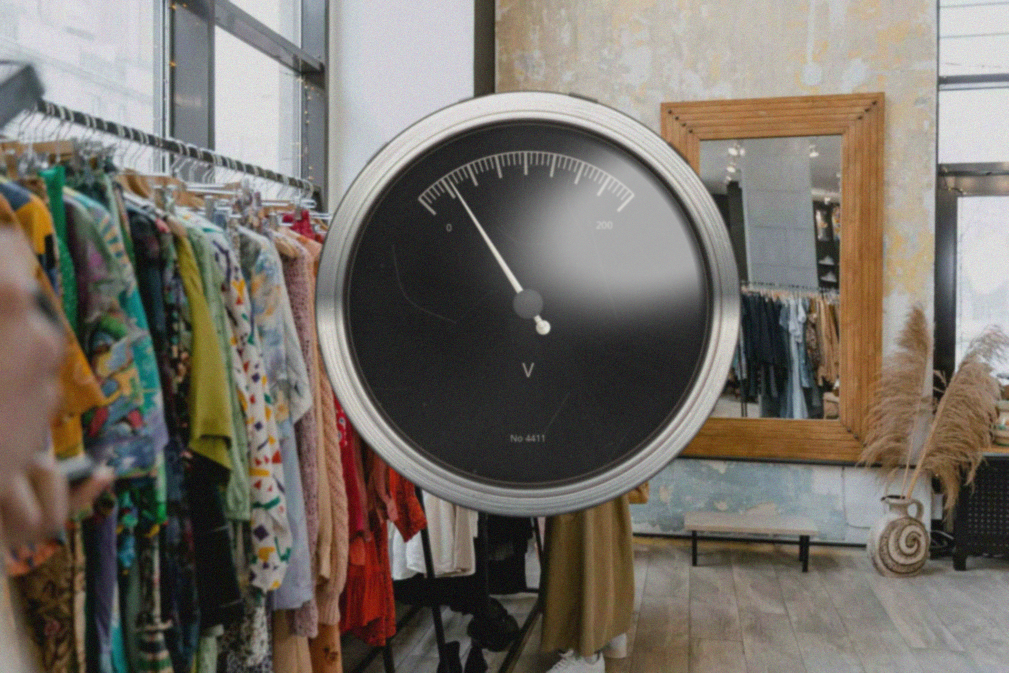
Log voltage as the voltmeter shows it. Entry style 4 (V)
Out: 30 (V)
